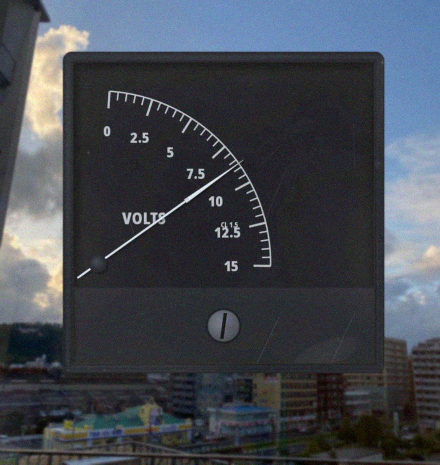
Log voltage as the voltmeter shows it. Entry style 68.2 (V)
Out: 8.75 (V)
